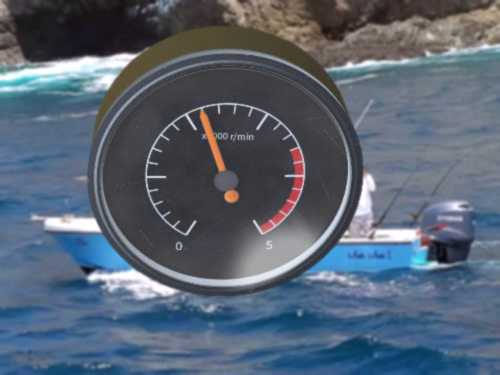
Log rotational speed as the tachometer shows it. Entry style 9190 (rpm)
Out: 2200 (rpm)
